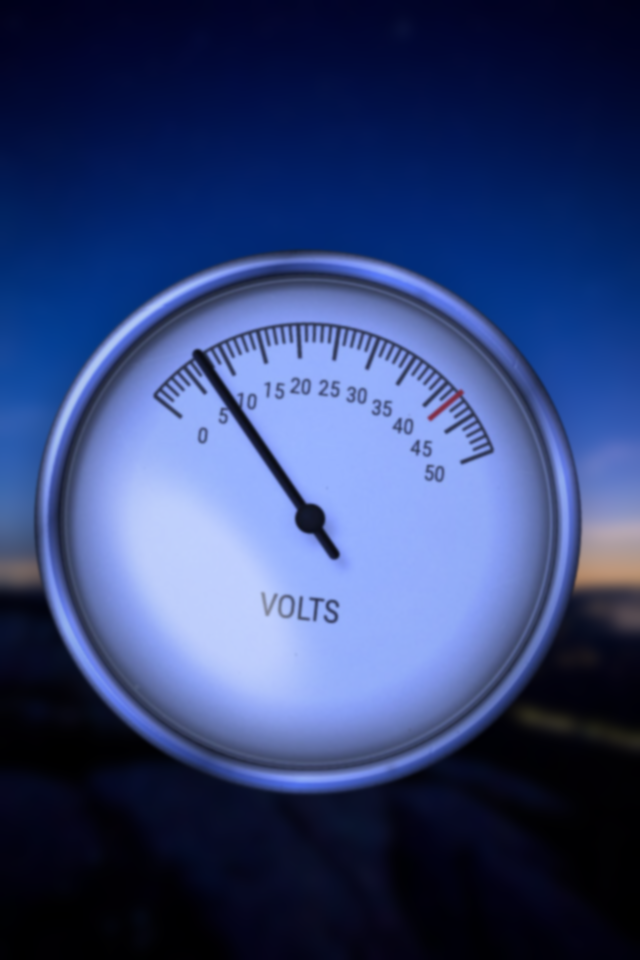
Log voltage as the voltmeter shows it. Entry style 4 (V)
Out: 7 (V)
